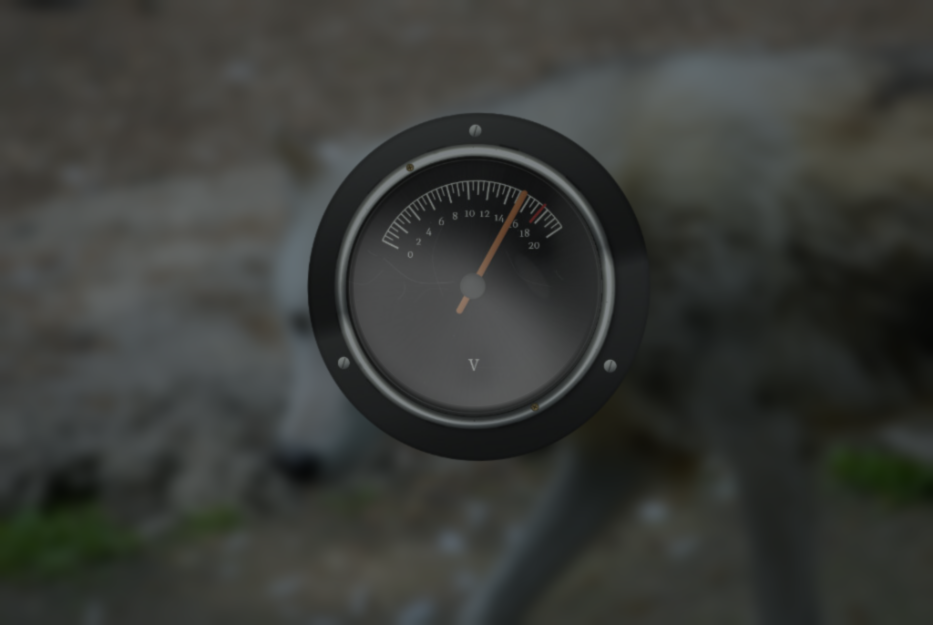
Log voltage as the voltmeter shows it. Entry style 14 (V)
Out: 15.5 (V)
